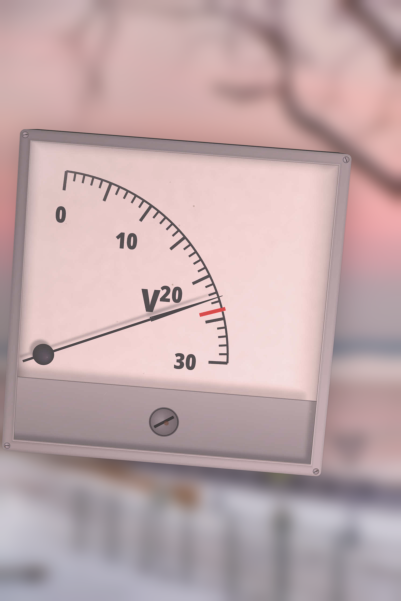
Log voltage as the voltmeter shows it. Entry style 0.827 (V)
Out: 22.5 (V)
